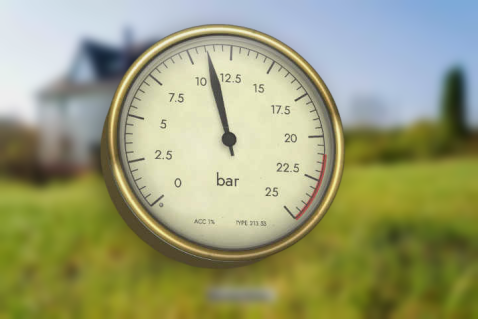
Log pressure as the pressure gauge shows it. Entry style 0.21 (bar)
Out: 11 (bar)
